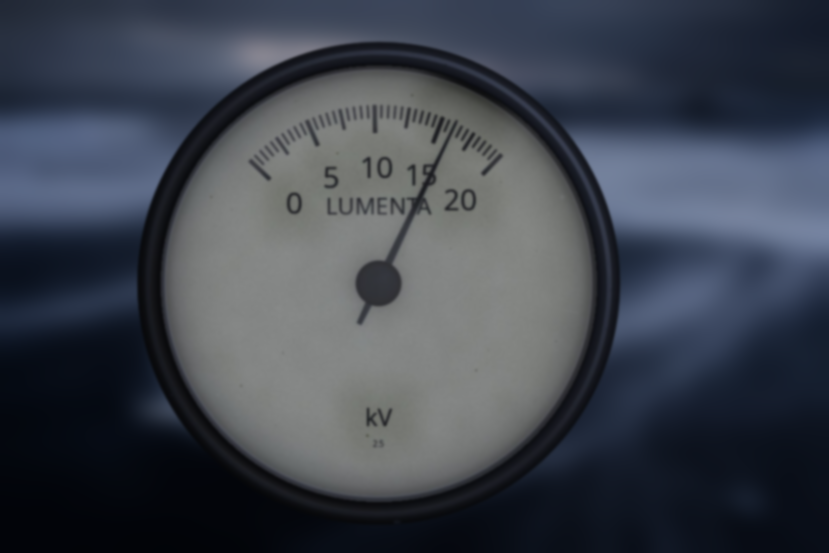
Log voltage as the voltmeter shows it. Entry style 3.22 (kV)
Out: 16 (kV)
